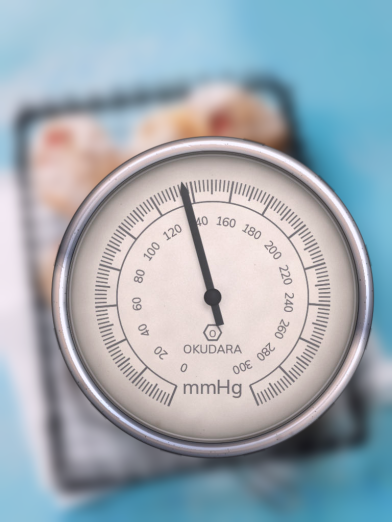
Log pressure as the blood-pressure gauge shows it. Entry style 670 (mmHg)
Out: 136 (mmHg)
